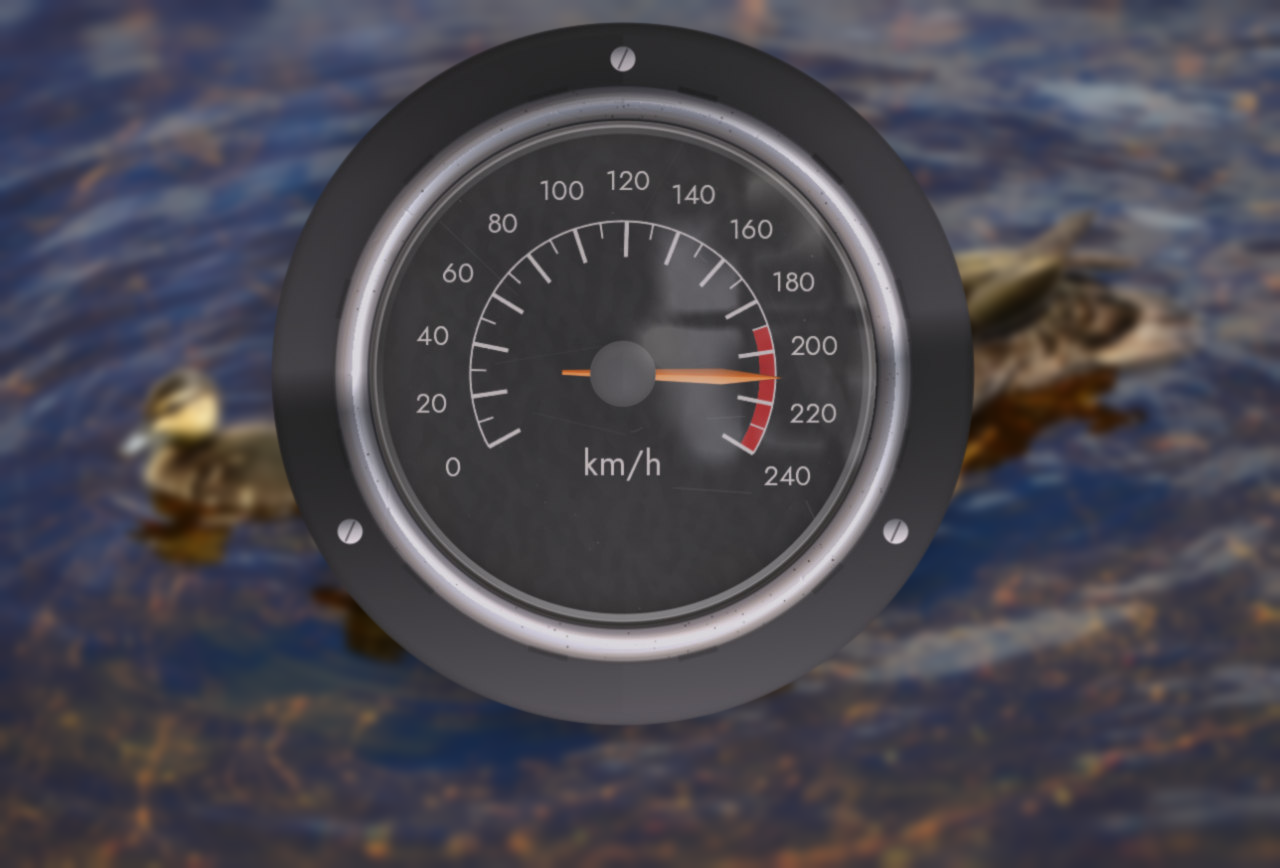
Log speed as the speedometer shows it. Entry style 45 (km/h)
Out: 210 (km/h)
